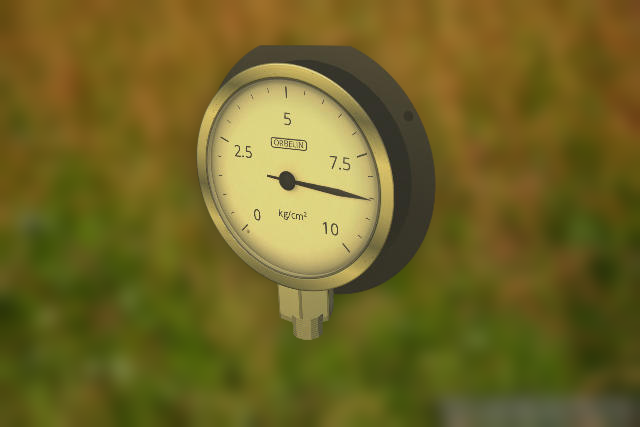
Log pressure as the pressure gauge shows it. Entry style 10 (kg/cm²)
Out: 8.5 (kg/cm²)
